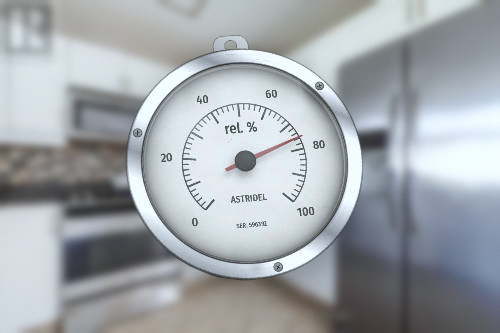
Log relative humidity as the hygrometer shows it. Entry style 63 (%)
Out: 76 (%)
